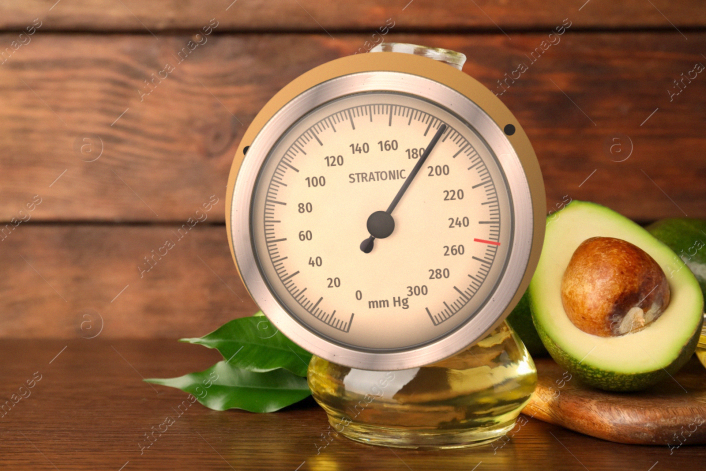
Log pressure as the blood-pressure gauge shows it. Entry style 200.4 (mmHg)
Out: 186 (mmHg)
